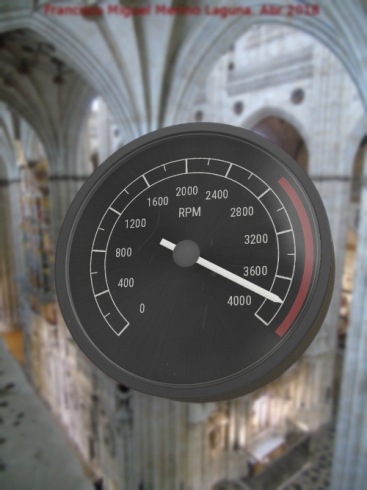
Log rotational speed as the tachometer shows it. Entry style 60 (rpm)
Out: 3800 (rpm)
